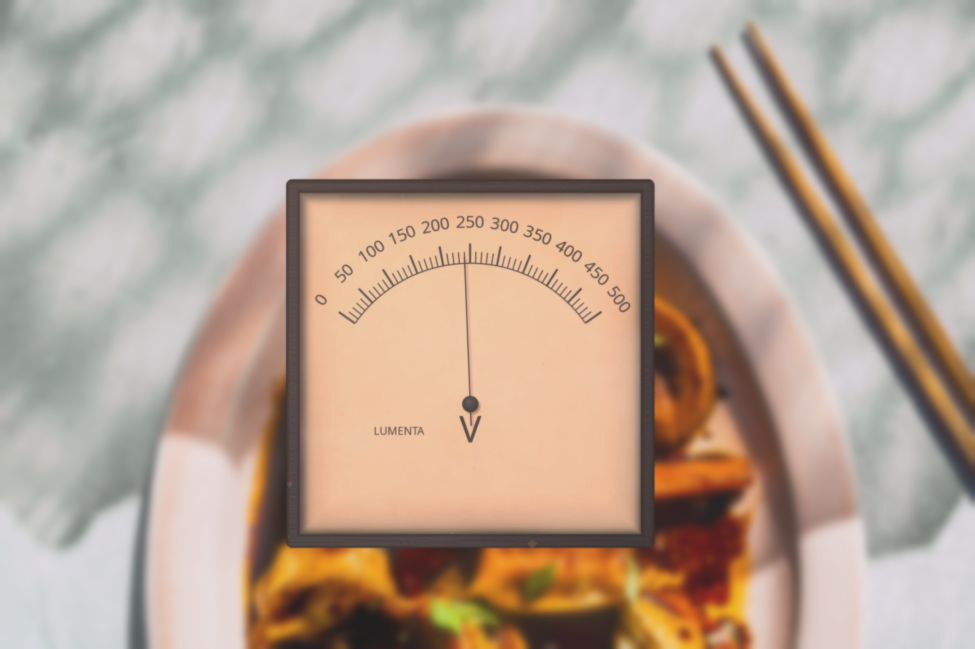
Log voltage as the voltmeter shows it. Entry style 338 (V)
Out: 240 (V)
